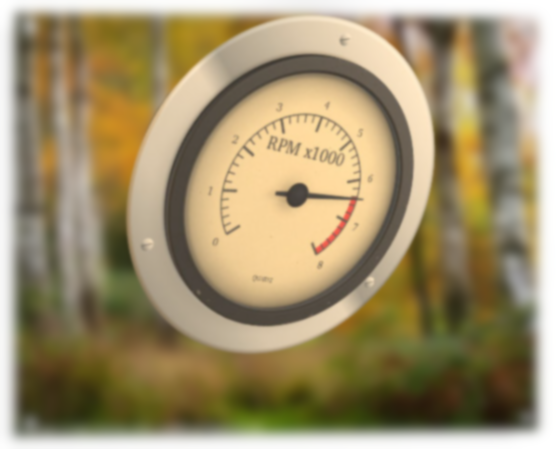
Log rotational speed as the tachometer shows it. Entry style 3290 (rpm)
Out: 6400 (rpm)
